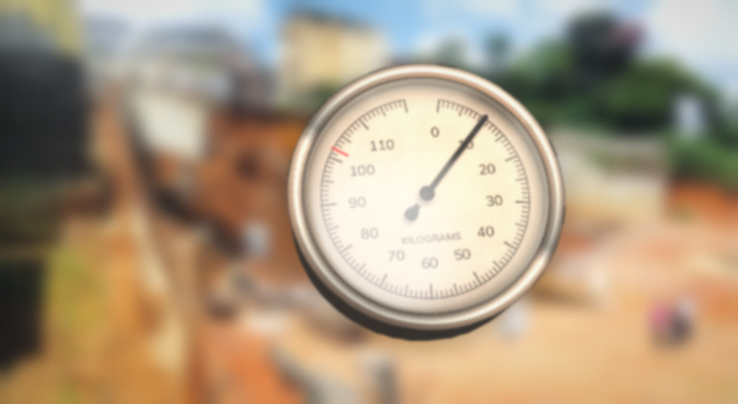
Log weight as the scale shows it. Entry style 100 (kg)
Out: 10 (kg)
